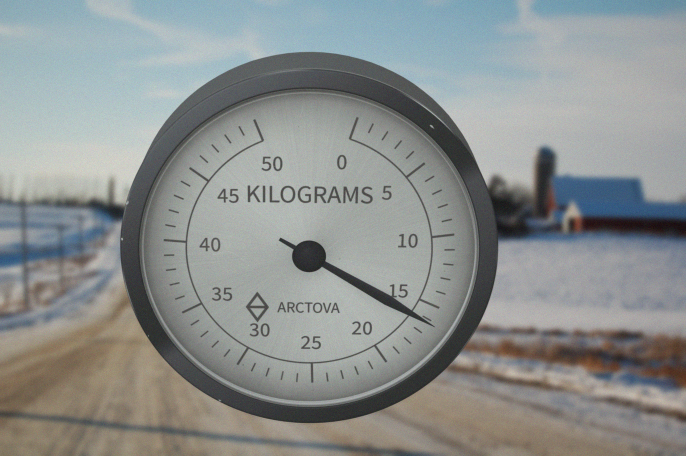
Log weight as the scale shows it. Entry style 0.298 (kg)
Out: 16 (kg)
